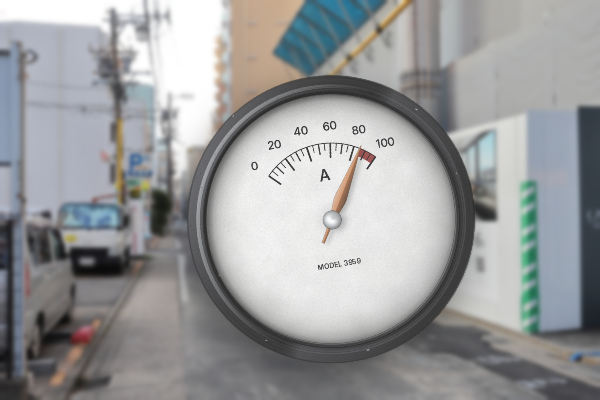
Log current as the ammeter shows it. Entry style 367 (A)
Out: 85 (A)
